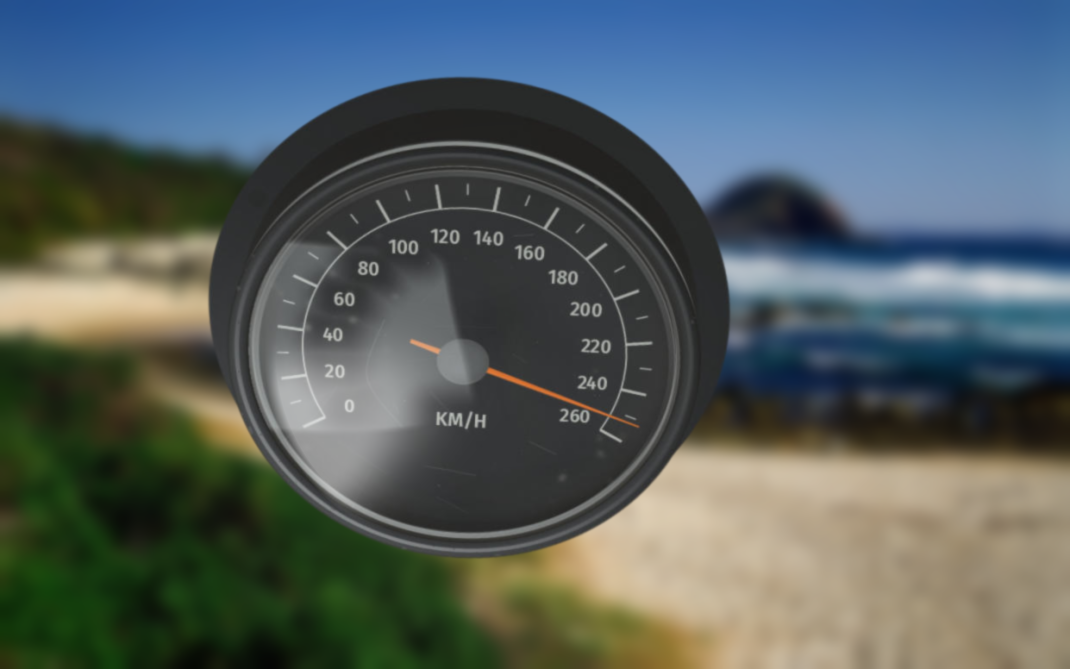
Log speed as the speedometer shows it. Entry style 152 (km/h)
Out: 250 (km/h)
